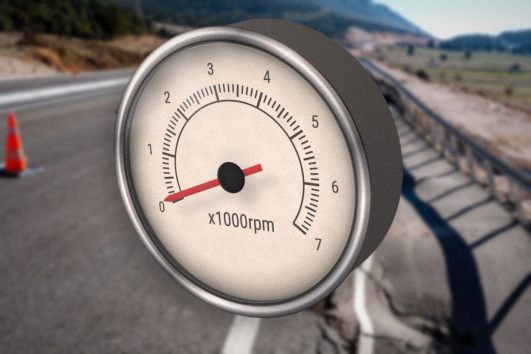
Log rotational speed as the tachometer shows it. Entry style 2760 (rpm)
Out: 100 (rpm)
